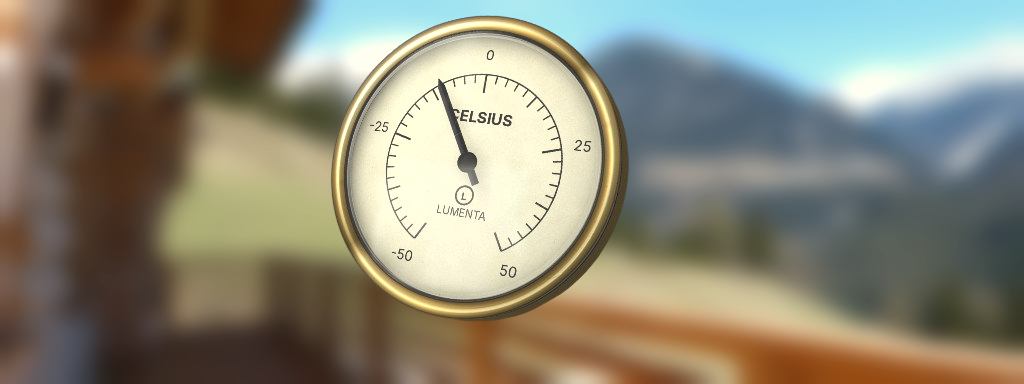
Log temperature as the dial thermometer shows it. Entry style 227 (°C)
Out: -10 (°C)
